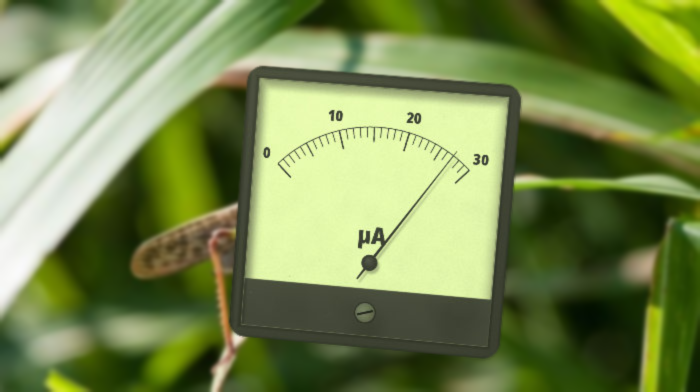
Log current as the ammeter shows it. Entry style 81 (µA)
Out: 27 (µA)
